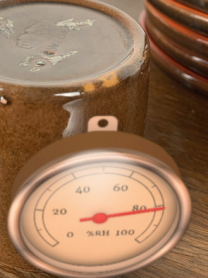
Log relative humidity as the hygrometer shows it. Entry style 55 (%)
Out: 80 (%)
